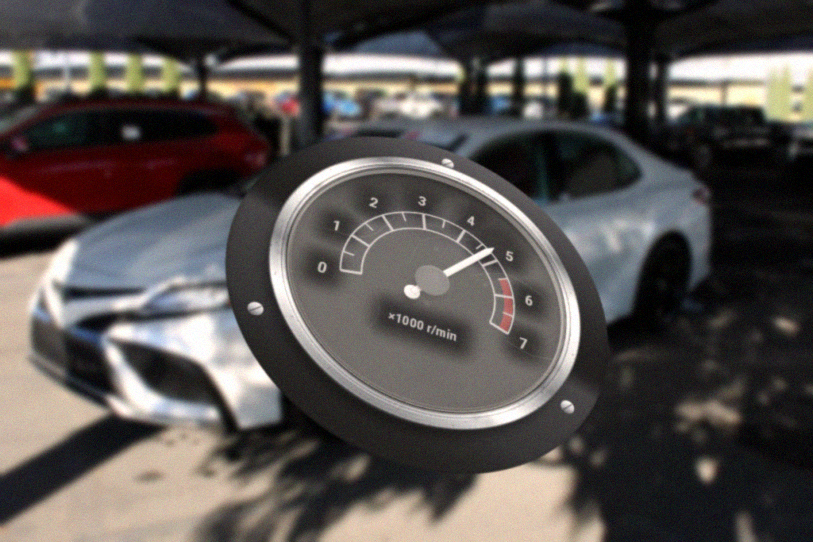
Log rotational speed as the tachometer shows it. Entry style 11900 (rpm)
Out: 4750 (rpm)
